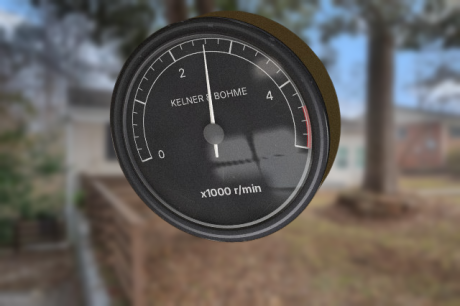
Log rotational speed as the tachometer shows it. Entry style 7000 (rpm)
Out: 2600 (rpm)
